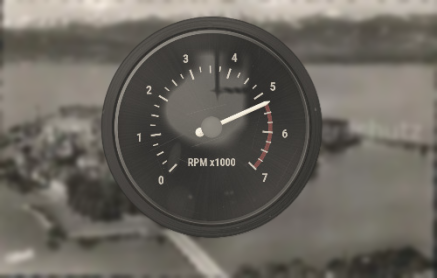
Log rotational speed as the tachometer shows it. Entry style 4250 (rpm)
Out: 5250 (rpm)
